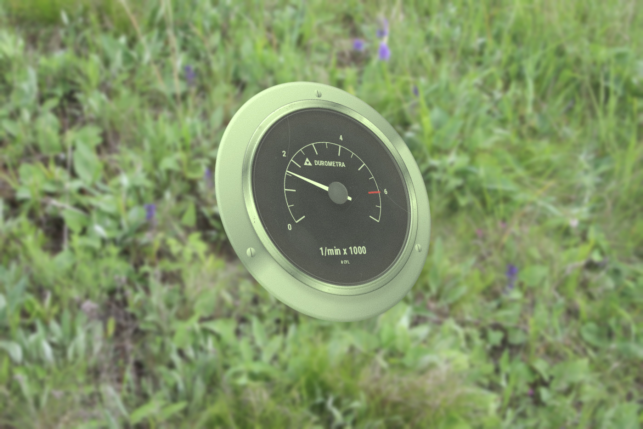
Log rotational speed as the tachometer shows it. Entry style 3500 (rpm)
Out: 1500 (rpm)
